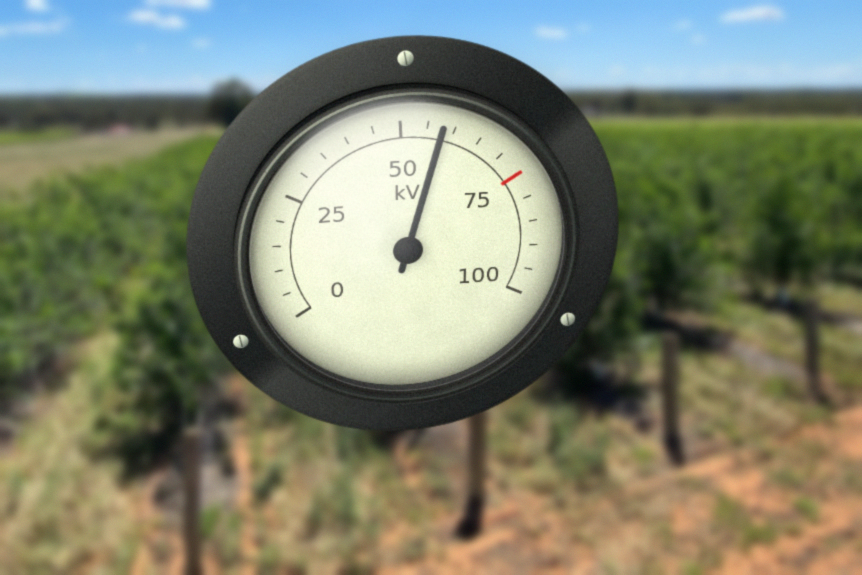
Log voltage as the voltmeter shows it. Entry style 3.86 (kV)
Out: 57.5 (kV)
